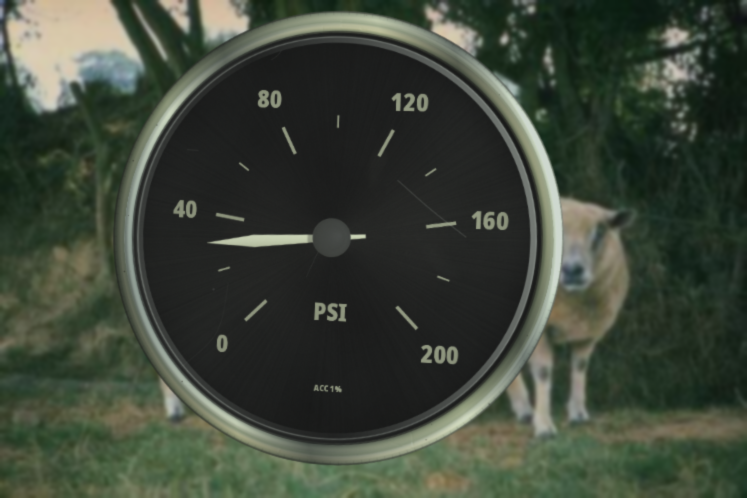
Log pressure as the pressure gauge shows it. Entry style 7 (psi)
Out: 30 (psi)
